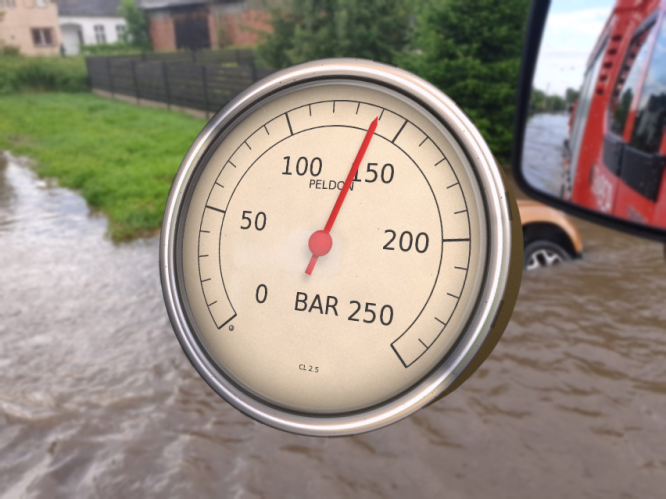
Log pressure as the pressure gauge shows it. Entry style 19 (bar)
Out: 140 (bar)
